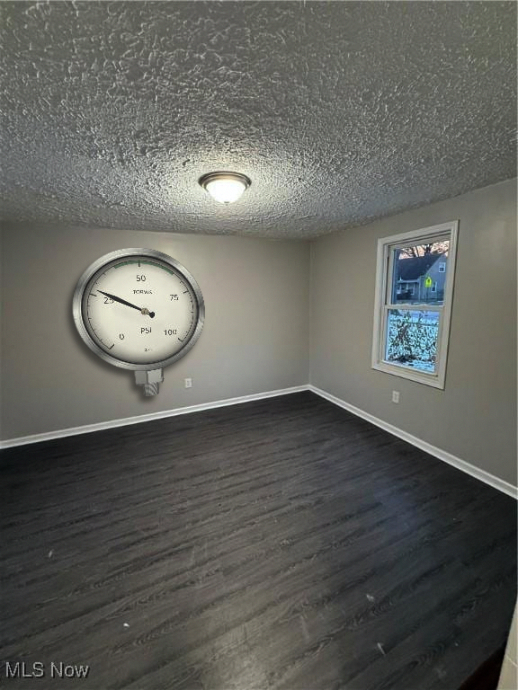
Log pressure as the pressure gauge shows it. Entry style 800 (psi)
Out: 27.5 (psi)
